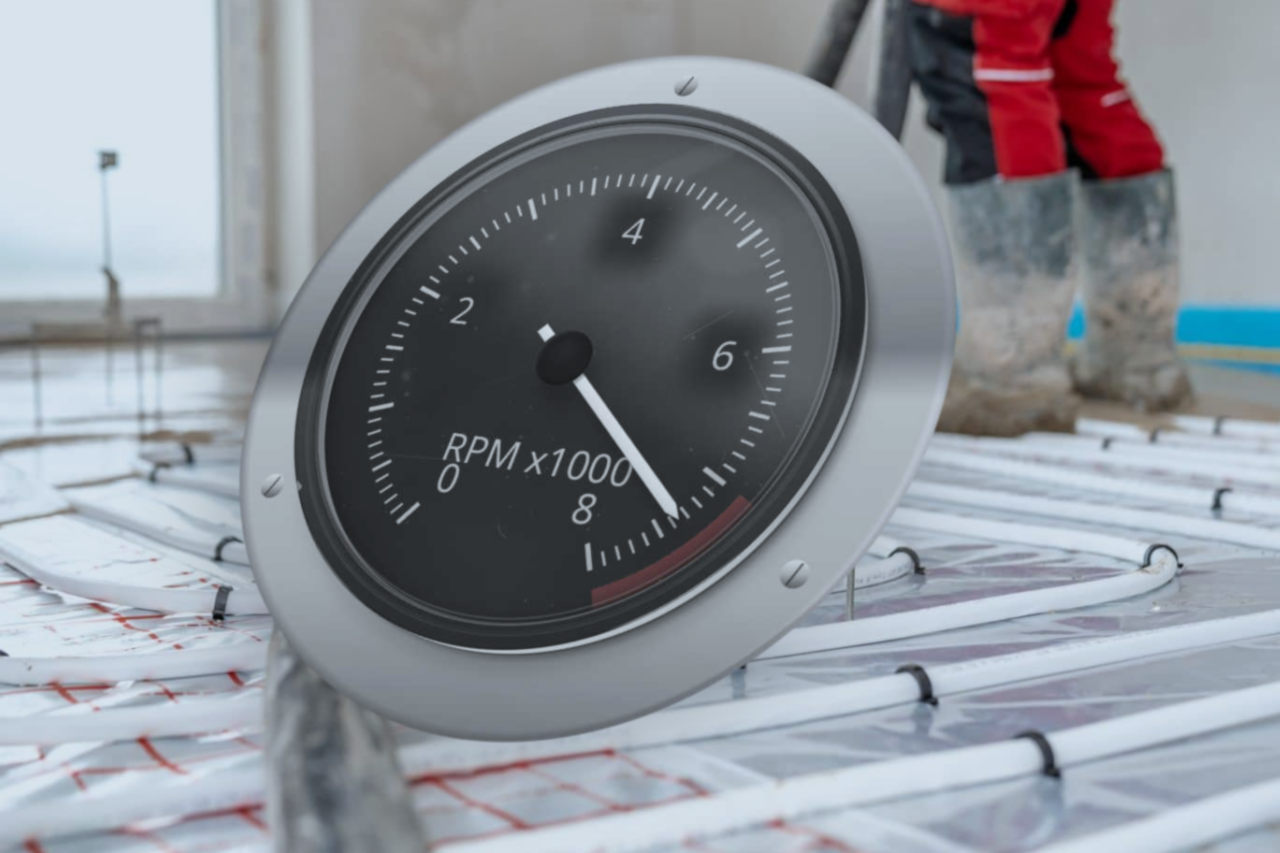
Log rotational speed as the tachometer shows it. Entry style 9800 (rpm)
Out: 7350 (rpm)
